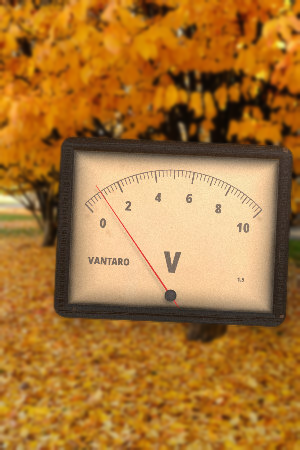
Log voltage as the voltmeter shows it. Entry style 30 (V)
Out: 1 (V)
